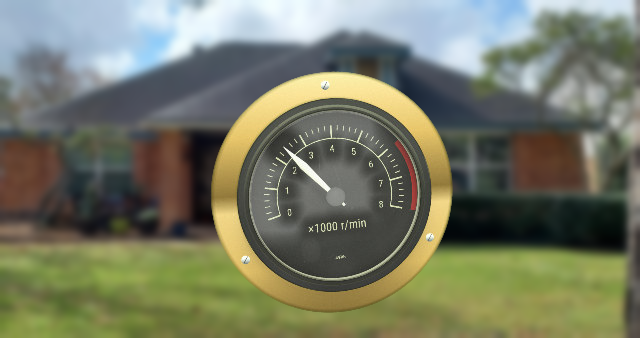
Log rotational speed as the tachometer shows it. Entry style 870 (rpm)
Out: 2400 (rpm)
